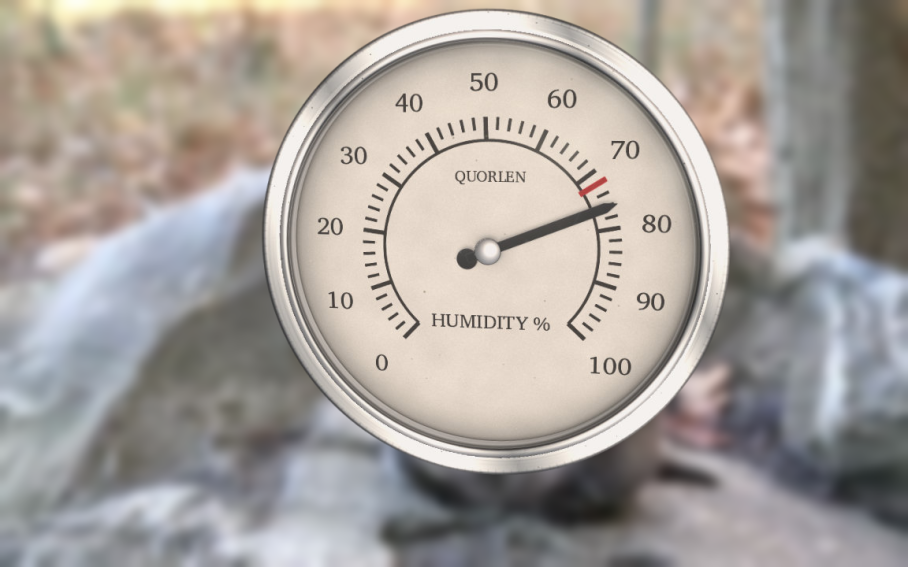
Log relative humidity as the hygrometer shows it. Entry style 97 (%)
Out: 76 (%)
